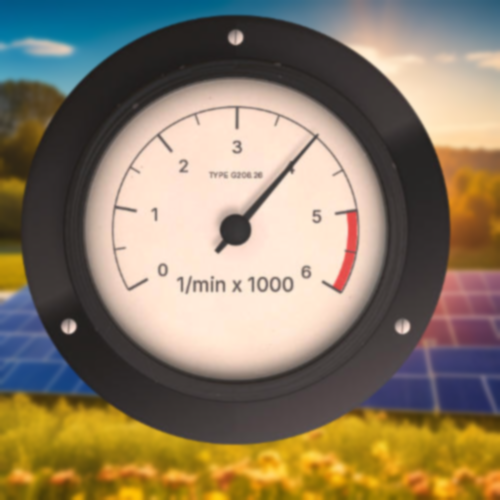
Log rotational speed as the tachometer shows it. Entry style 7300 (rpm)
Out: 4000 (rpm)
